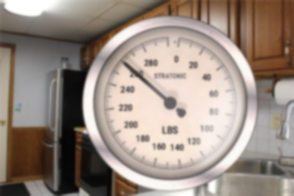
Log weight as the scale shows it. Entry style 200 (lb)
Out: 260 (lb)
